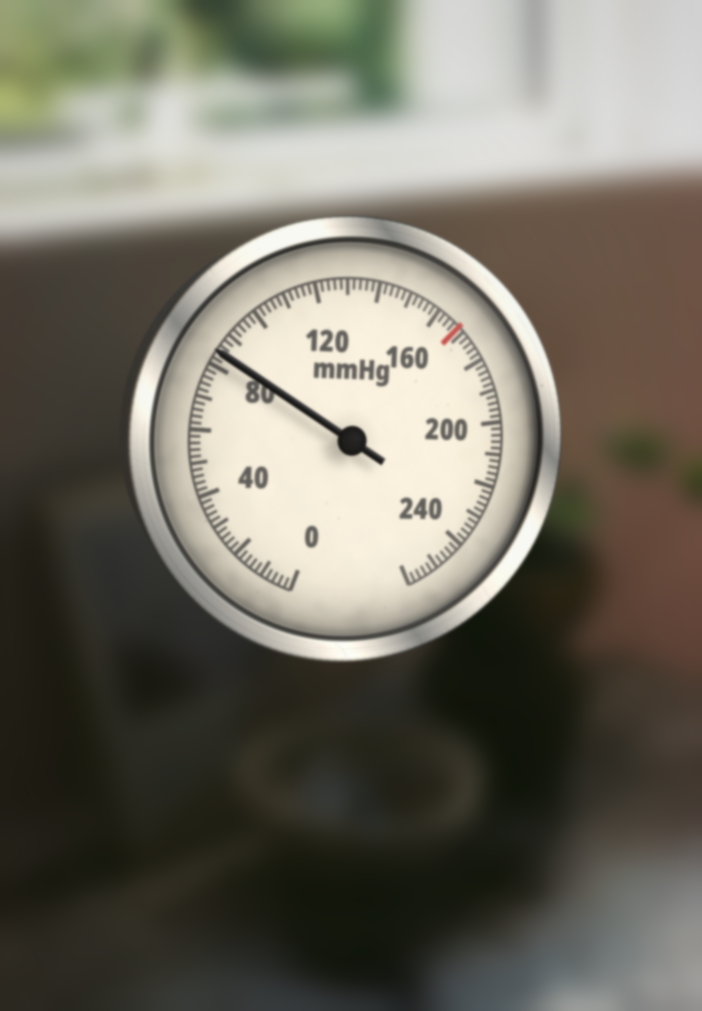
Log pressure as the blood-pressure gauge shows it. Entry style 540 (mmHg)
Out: 84 (mmHg)
